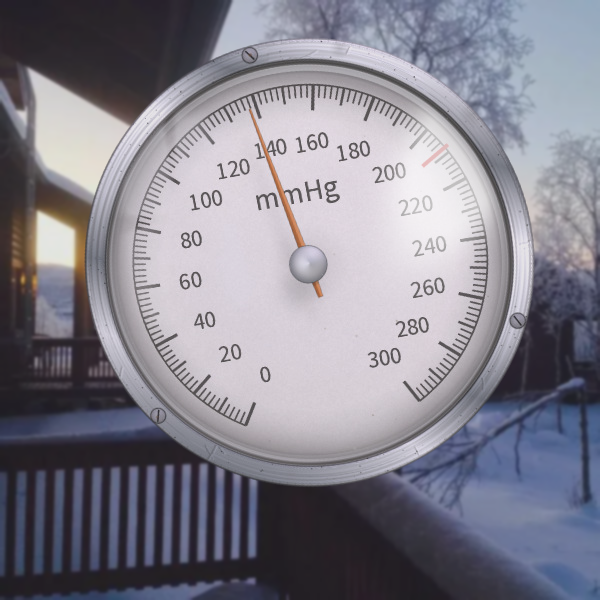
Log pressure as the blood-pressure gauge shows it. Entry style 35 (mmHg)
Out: 138 (mmHg)
